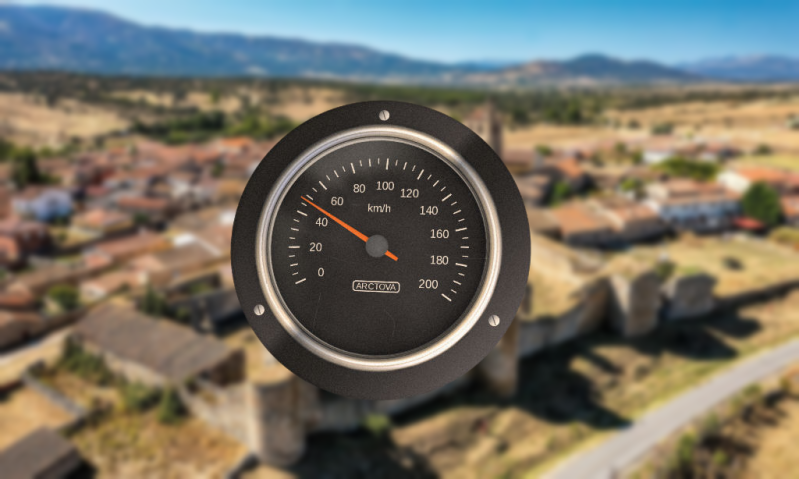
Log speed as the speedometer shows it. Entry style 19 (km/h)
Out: 47.5 (km/h)
